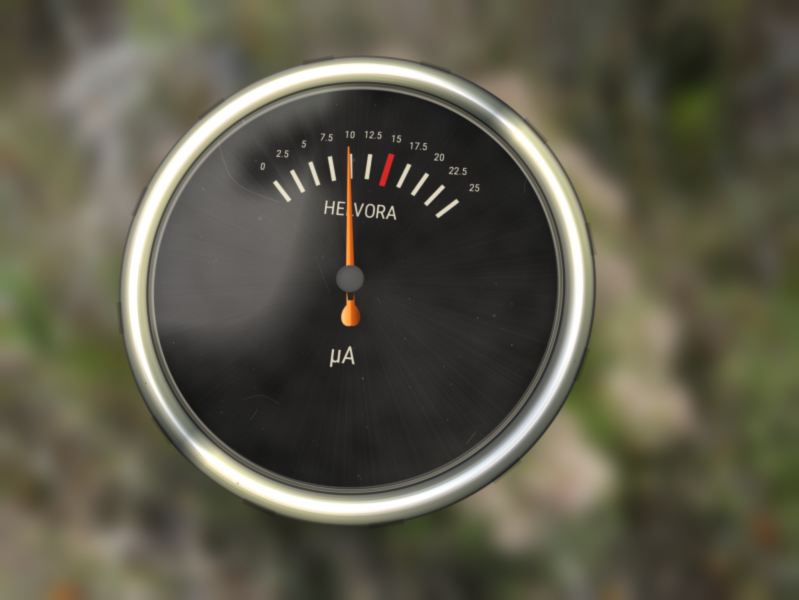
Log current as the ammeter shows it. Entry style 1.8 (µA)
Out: 10 (µA)
